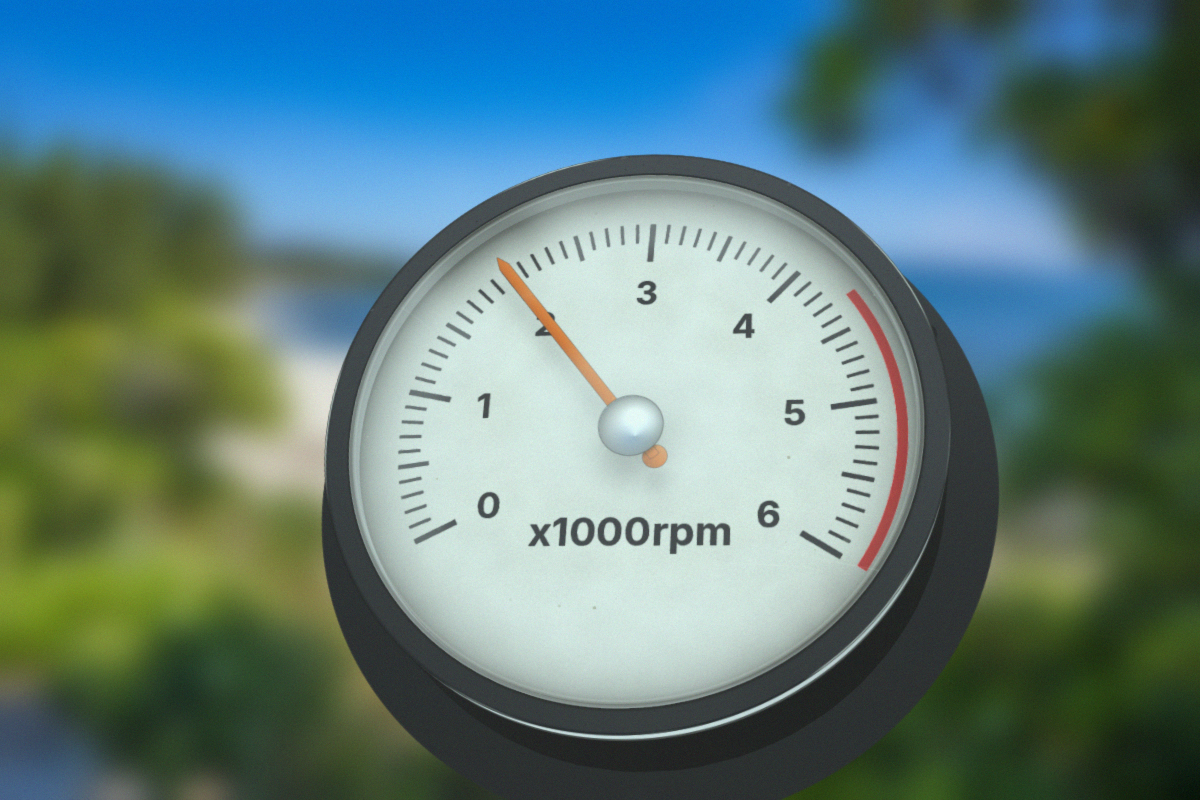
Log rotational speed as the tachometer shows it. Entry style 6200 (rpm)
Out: 2000 (rpm)
